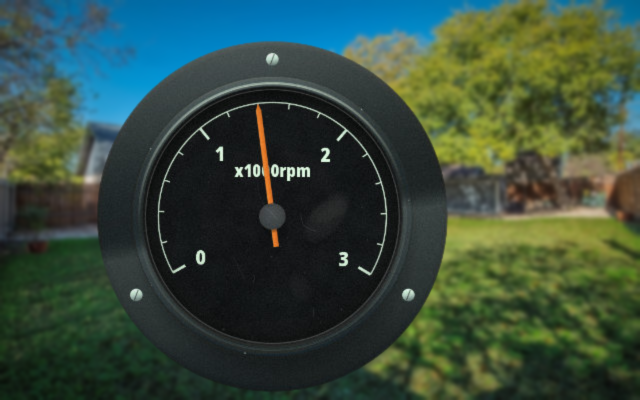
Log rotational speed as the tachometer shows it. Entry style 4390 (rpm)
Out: 1400 (rpm)
